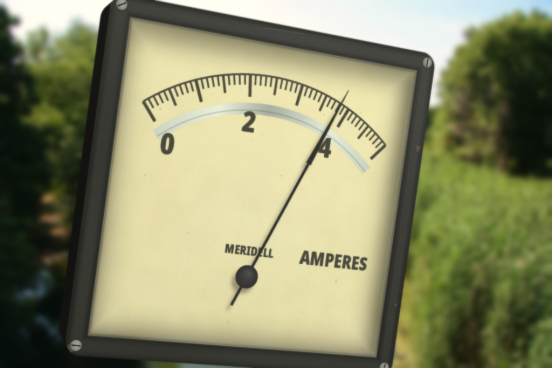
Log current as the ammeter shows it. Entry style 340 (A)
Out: 3.8 (A)
